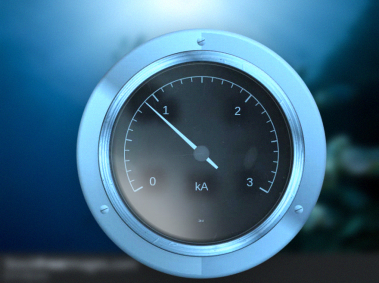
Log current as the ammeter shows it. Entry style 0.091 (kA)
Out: 0.9 (kA)
